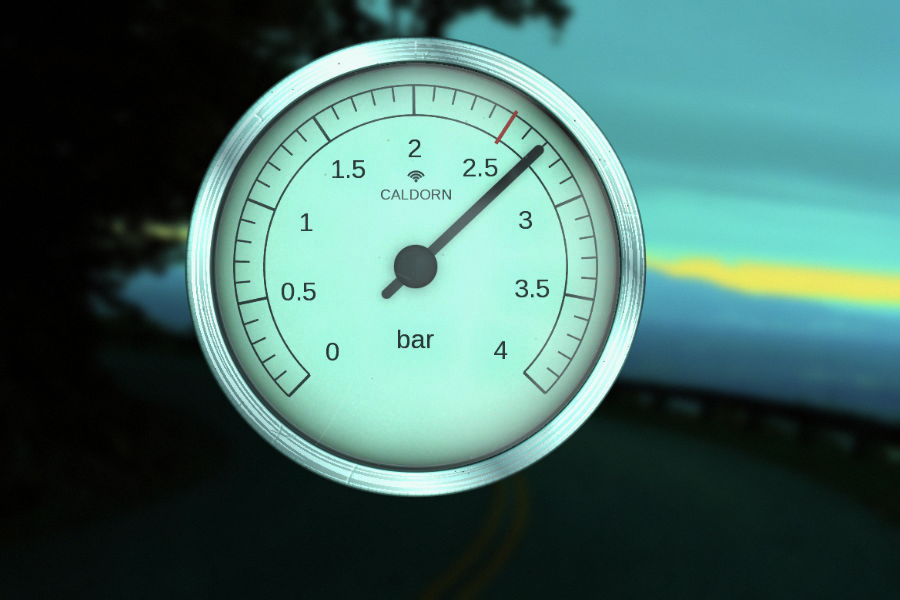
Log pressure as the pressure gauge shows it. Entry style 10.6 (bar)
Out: 2.7 (bar)
